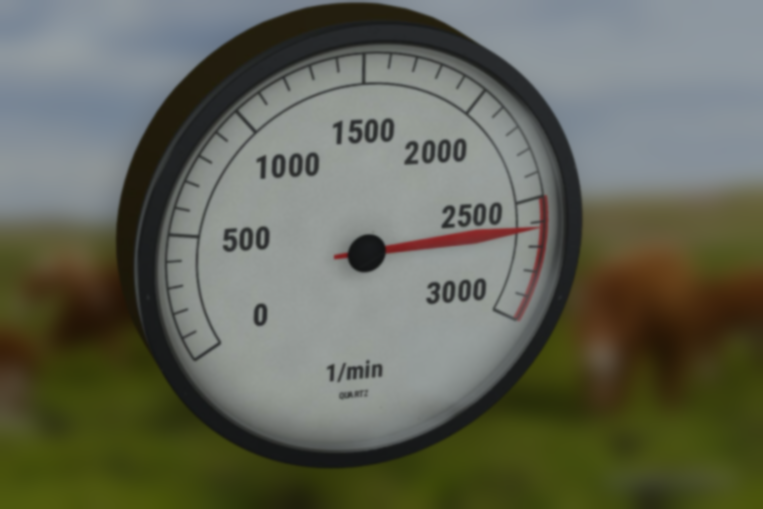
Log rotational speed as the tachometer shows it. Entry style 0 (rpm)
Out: 2600 (rpm)
